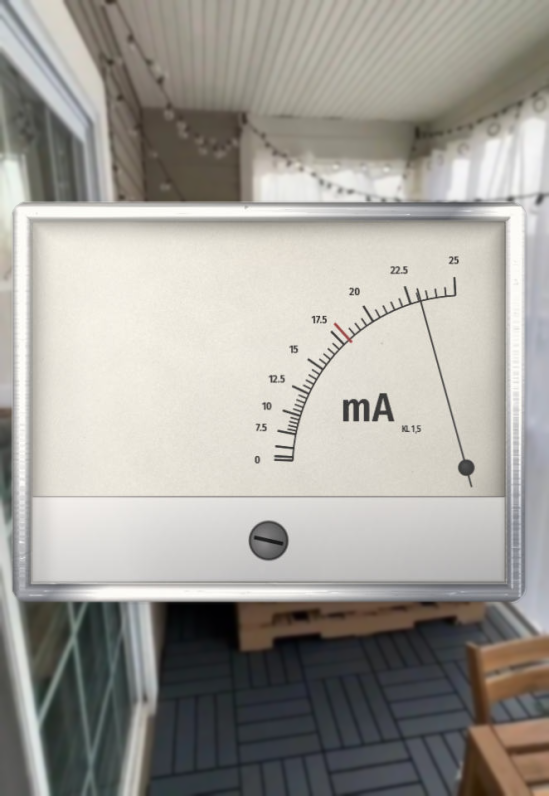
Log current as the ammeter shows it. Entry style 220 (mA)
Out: 23 (mA)
